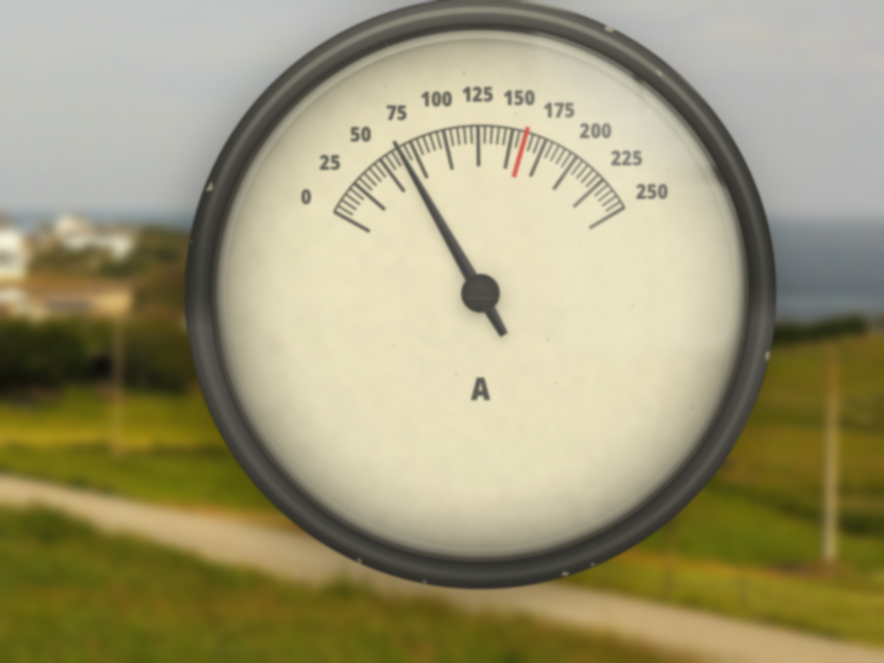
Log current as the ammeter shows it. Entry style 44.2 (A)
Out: 65 (A)
